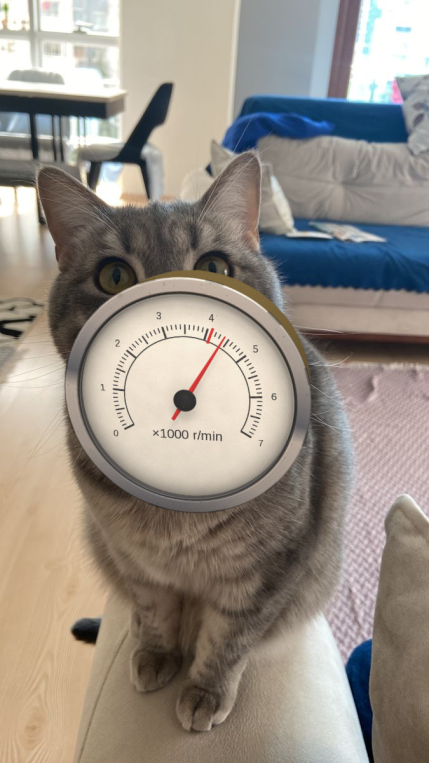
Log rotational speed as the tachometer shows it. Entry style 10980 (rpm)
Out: 4400 (rpm)
